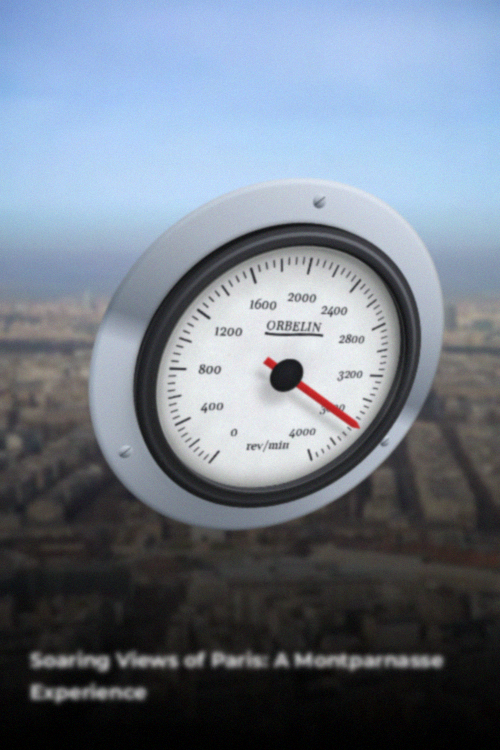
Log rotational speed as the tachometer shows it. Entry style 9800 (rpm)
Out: 3600 (rpm)
